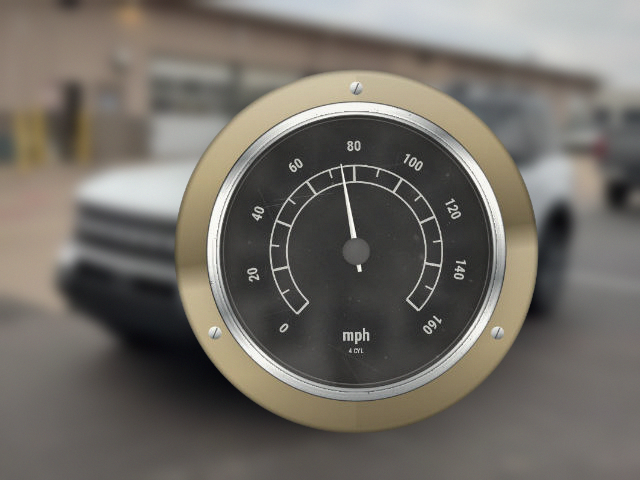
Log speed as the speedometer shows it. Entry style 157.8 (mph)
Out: 75 (mph)
